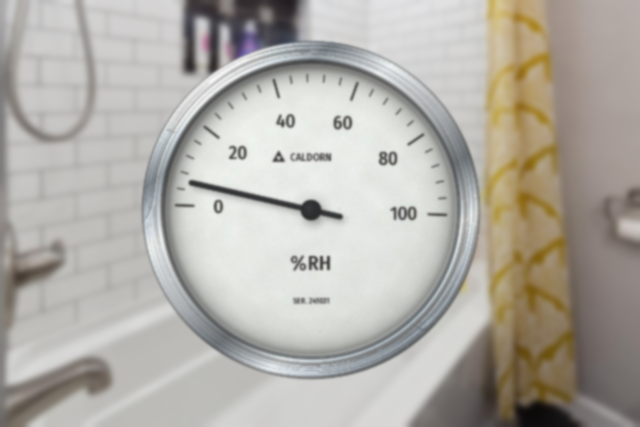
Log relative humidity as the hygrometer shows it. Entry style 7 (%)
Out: 6 (%)
